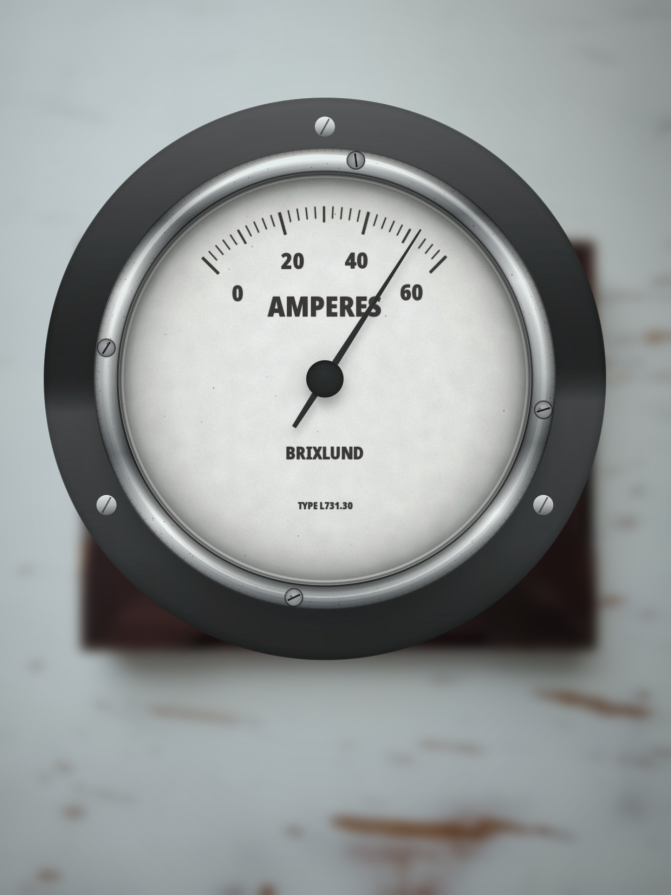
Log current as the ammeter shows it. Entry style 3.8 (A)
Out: 52 (A)
